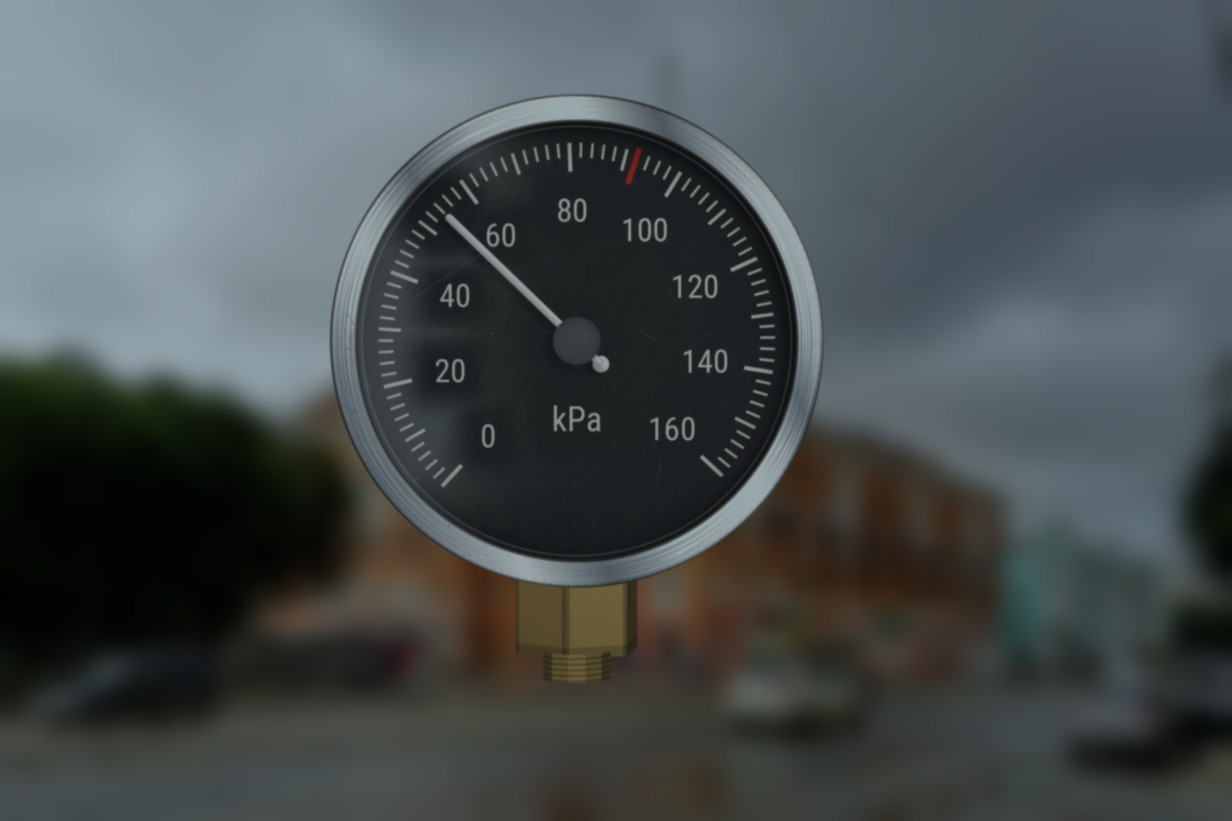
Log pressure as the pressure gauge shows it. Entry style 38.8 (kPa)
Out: 54 (kPa)
